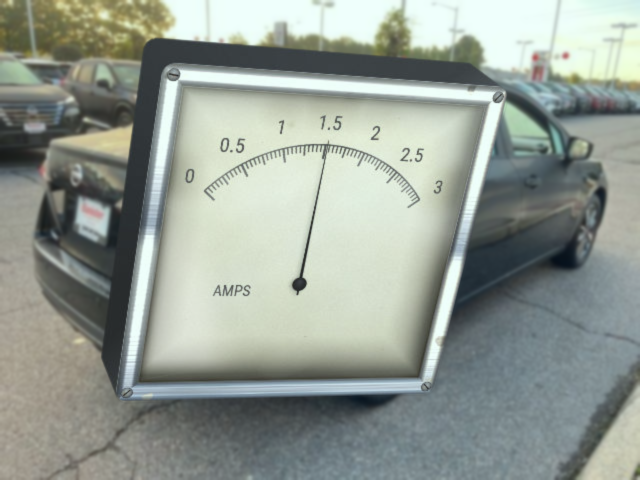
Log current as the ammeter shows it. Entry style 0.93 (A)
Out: 1.5 (A)
